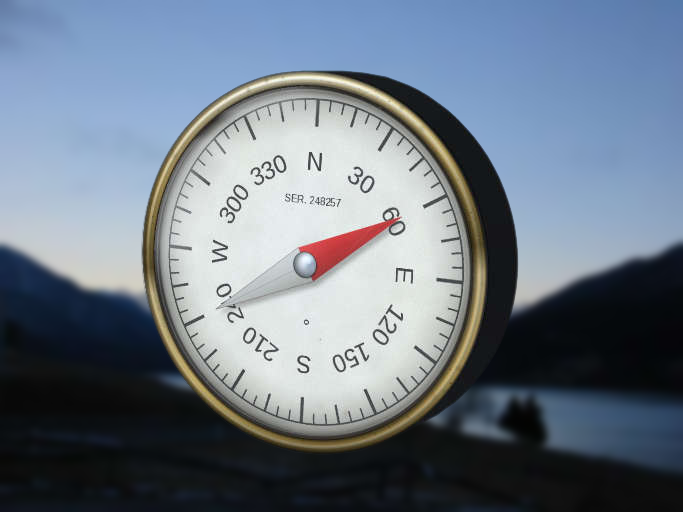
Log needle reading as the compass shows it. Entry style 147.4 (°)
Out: 60 (°)
